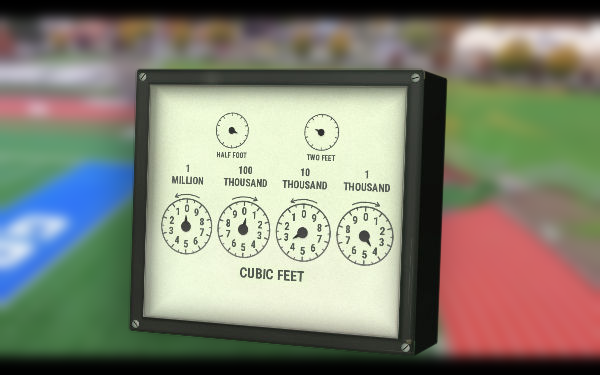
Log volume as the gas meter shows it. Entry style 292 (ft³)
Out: 3400 (ft³)
